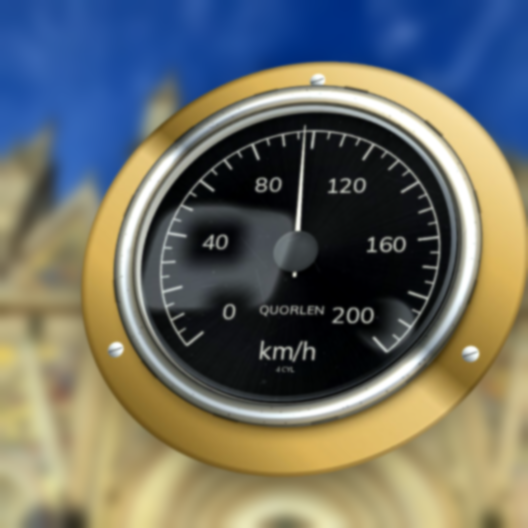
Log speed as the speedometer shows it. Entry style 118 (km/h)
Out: 97.5 (km/h)
